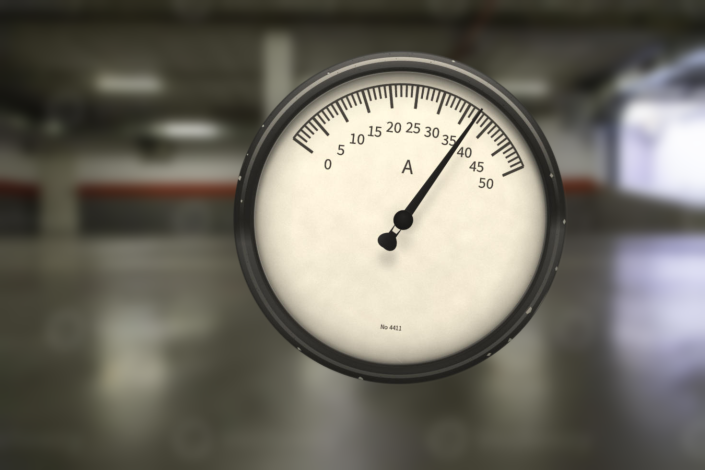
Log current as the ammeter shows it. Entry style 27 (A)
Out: 37 (A)
